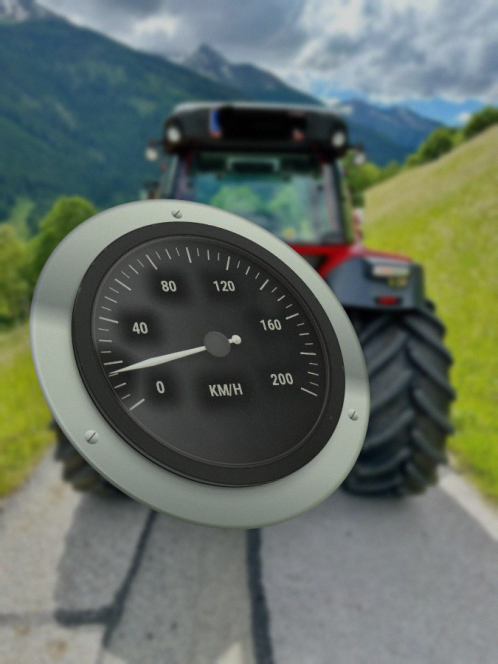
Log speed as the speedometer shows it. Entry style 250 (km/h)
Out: 15 (km/h)
